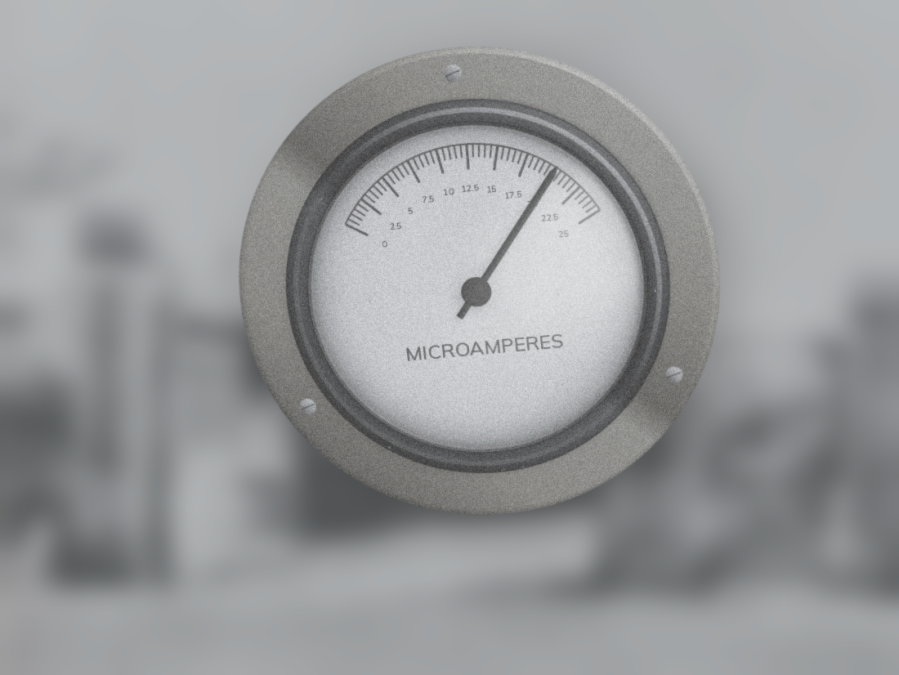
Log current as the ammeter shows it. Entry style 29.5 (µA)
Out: 20 (µA)
